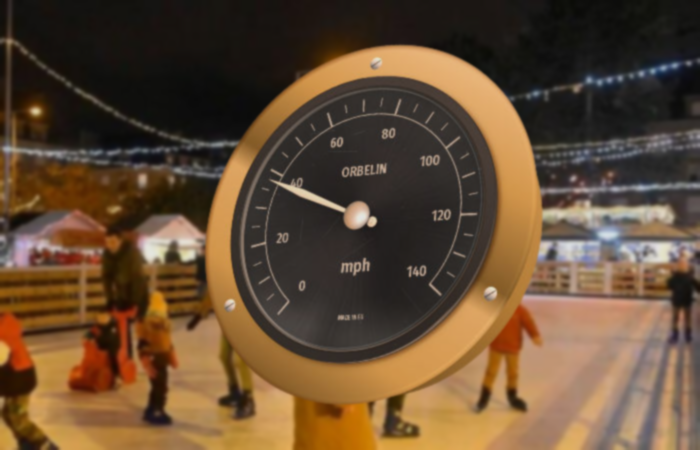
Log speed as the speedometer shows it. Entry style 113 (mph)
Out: 37.5 (mph)
